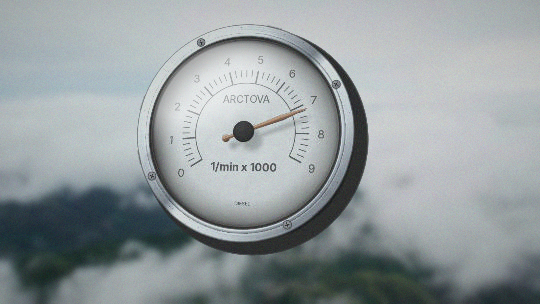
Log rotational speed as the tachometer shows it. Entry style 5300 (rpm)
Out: 7200 (rpm)
